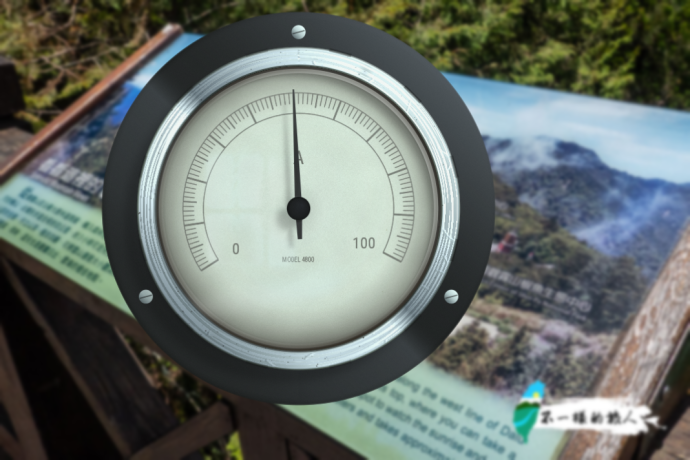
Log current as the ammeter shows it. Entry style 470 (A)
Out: 50 (A)
